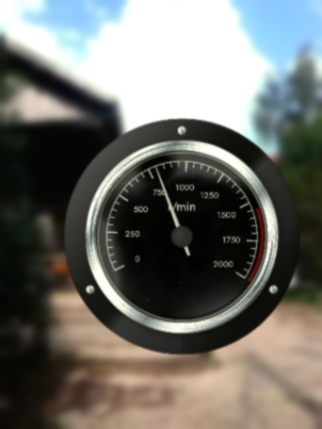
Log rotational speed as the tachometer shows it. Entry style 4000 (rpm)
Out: 800 (rpm)
